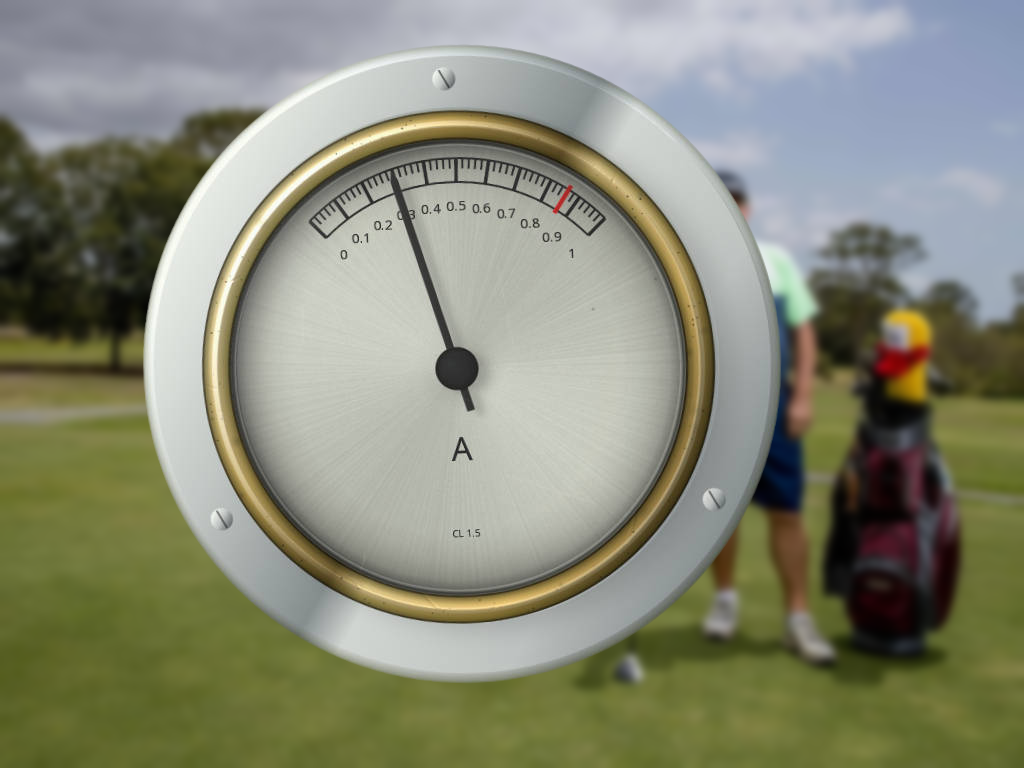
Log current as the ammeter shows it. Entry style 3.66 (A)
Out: 0.3 (A)
